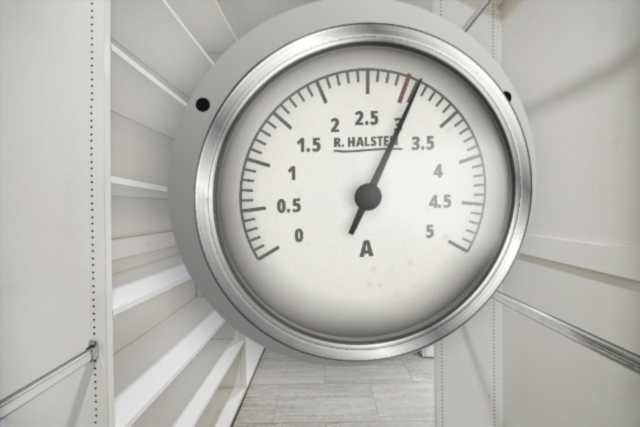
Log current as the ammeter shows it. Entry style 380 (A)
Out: 3 (A)
